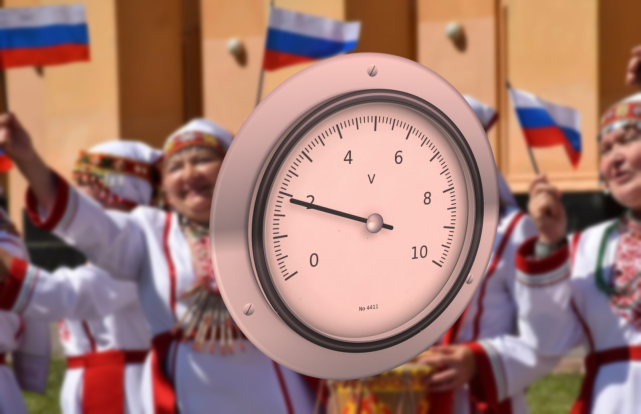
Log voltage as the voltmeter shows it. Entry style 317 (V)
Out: 1.9 (V)
